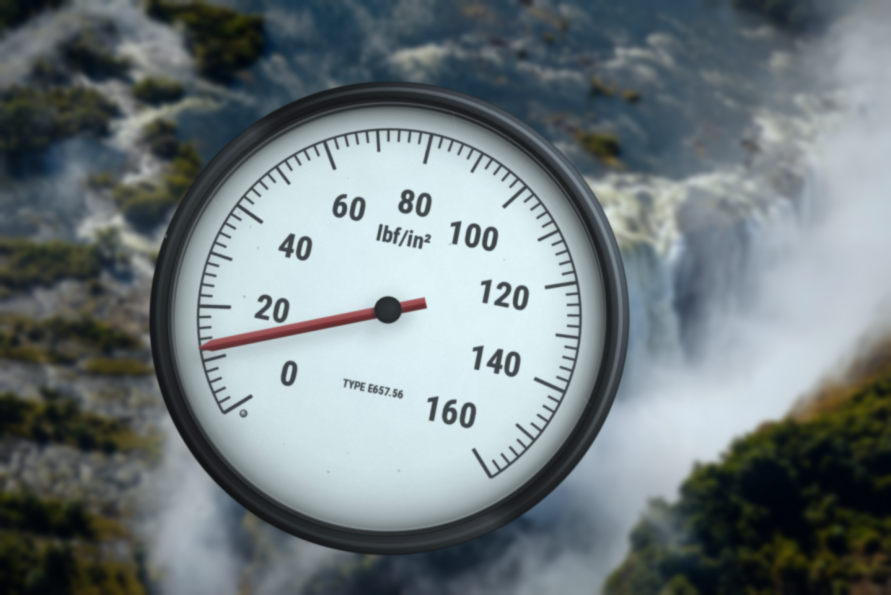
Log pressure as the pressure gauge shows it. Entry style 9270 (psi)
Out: 12 (psi)
